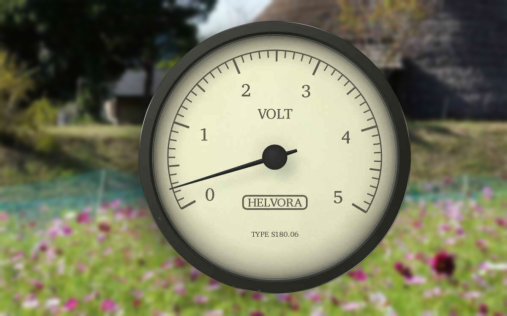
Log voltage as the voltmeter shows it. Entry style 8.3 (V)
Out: 0.25 (V)
